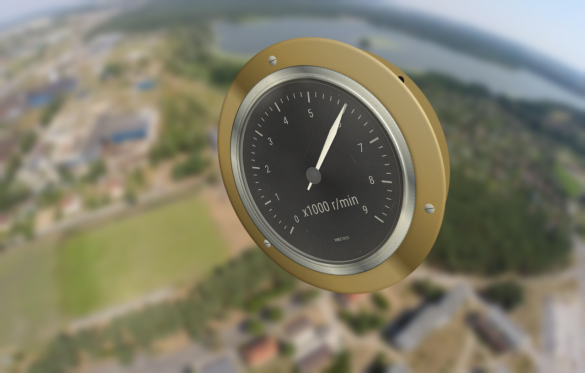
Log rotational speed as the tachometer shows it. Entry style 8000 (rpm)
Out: 6000 (rpm)
